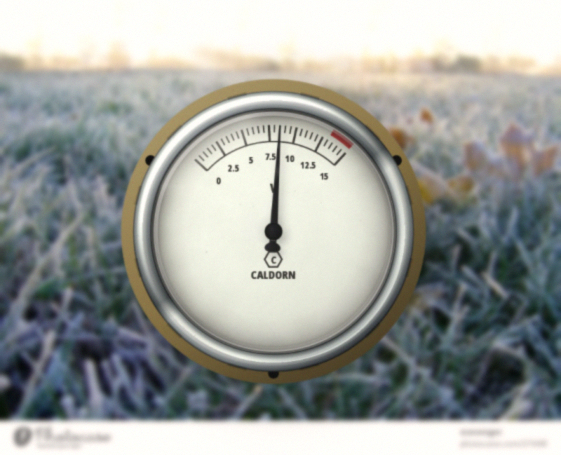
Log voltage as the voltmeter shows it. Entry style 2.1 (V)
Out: 8.5 (V)
